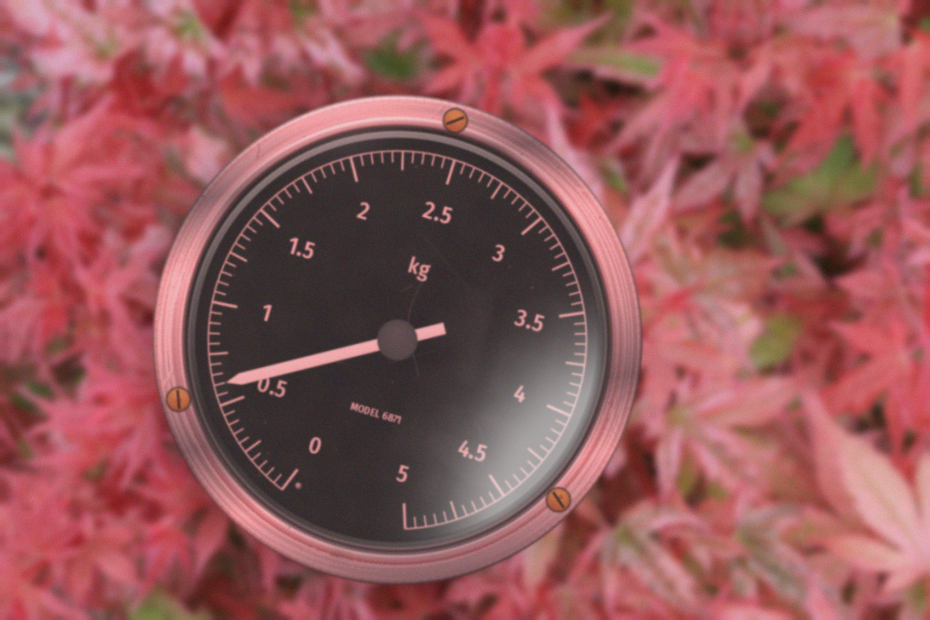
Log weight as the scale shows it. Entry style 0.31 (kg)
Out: 0.6 (kg)
